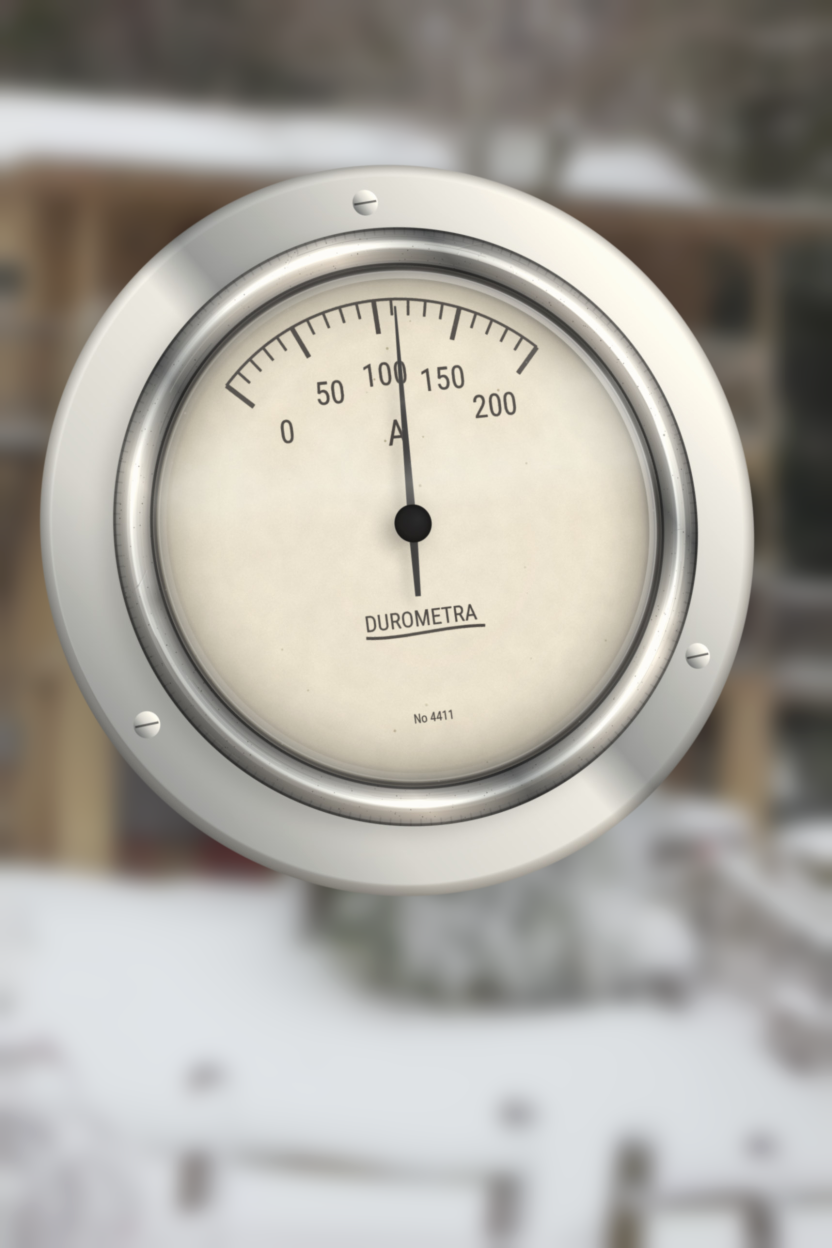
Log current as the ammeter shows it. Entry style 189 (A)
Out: 110 (A)
